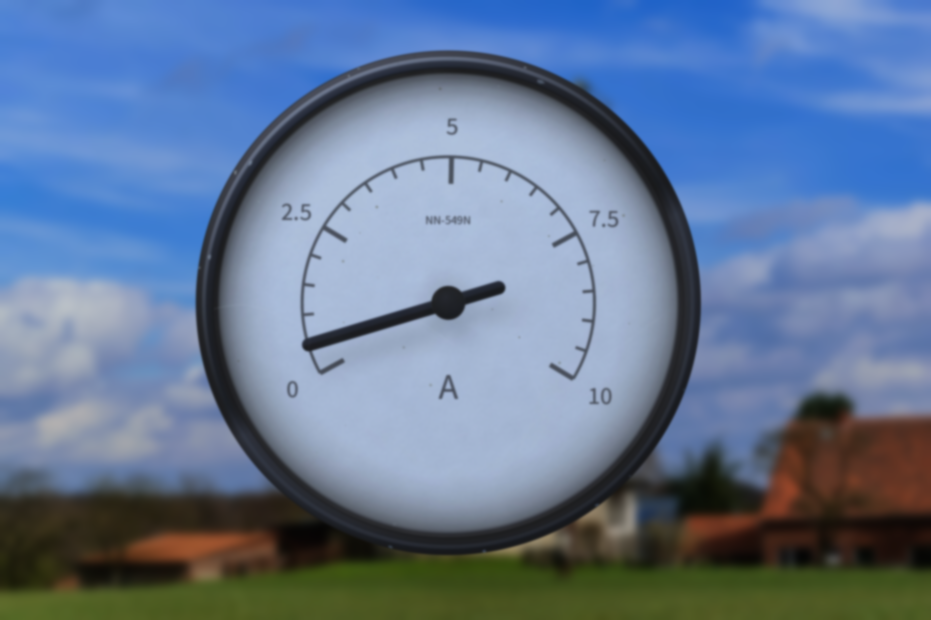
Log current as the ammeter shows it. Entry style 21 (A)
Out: 0.5 (A)
